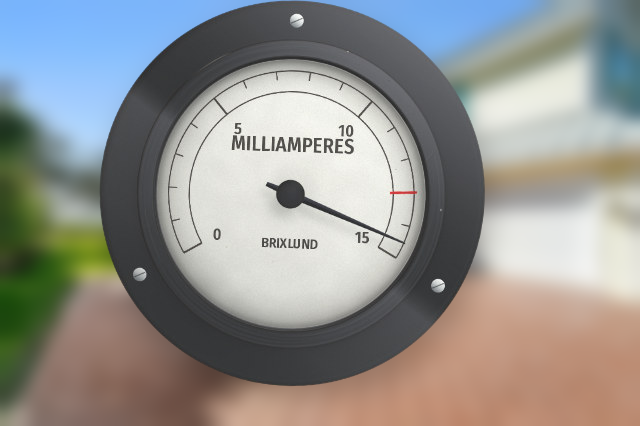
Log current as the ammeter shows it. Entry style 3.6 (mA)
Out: 14.5 (mA)
